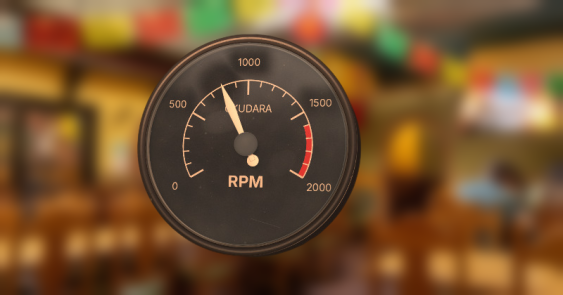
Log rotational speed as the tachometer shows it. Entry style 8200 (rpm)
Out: 800 (rpm)
